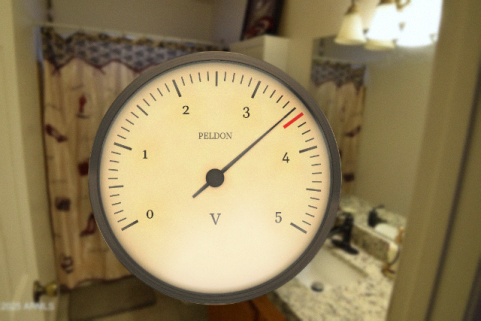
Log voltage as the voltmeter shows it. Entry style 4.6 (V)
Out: 3.5 (V)
